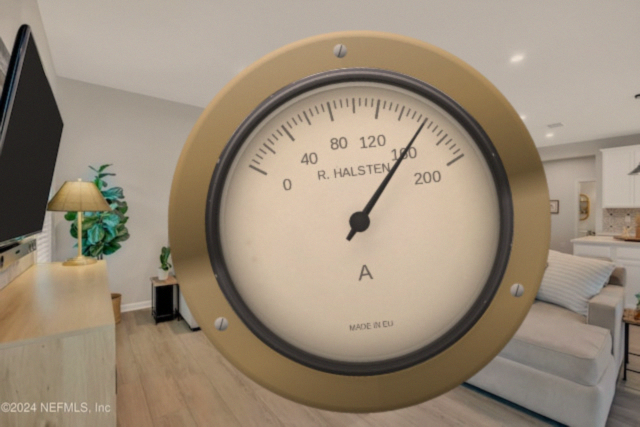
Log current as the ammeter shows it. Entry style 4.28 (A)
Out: 160 (A)
